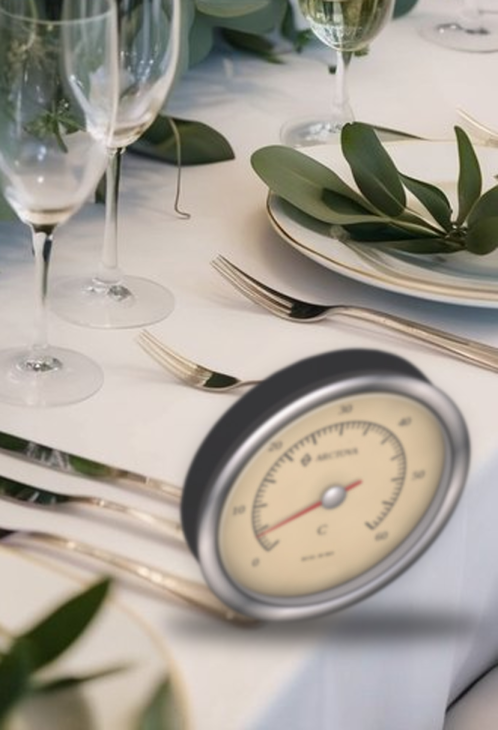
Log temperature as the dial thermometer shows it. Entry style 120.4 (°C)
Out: 5 (°C)
